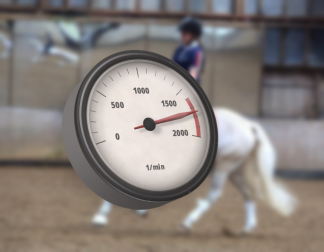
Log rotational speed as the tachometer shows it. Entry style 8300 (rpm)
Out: 1750 (rpm)
